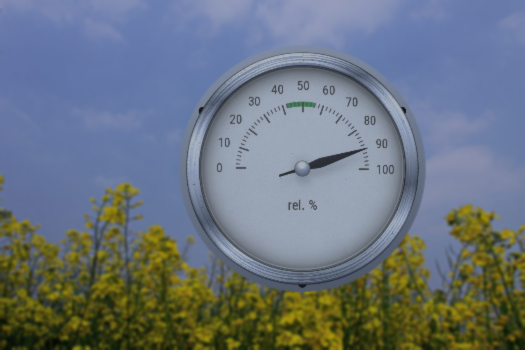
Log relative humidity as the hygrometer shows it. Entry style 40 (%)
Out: 90 (%)
